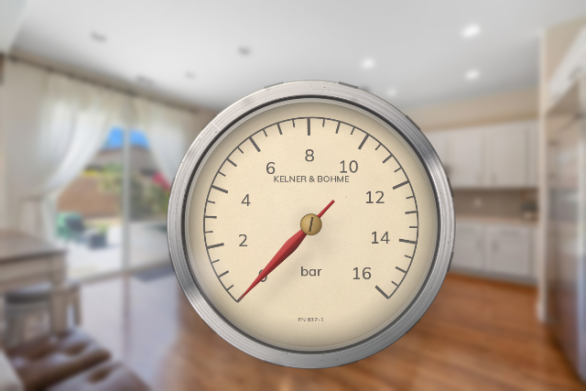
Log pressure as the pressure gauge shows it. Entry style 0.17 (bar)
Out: 0 (bar)
